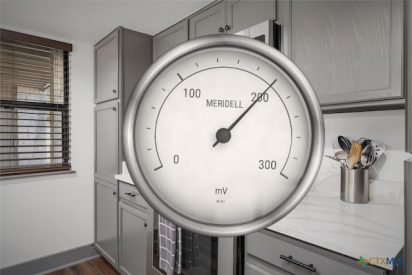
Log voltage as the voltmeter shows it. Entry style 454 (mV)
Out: 200 (mV)
